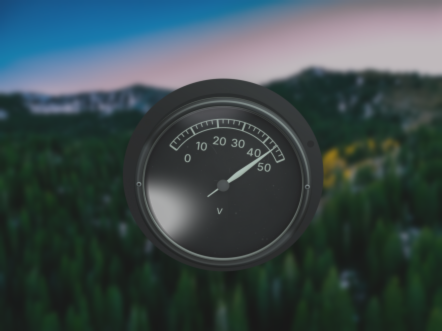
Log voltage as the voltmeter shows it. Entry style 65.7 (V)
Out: 44 (V)
